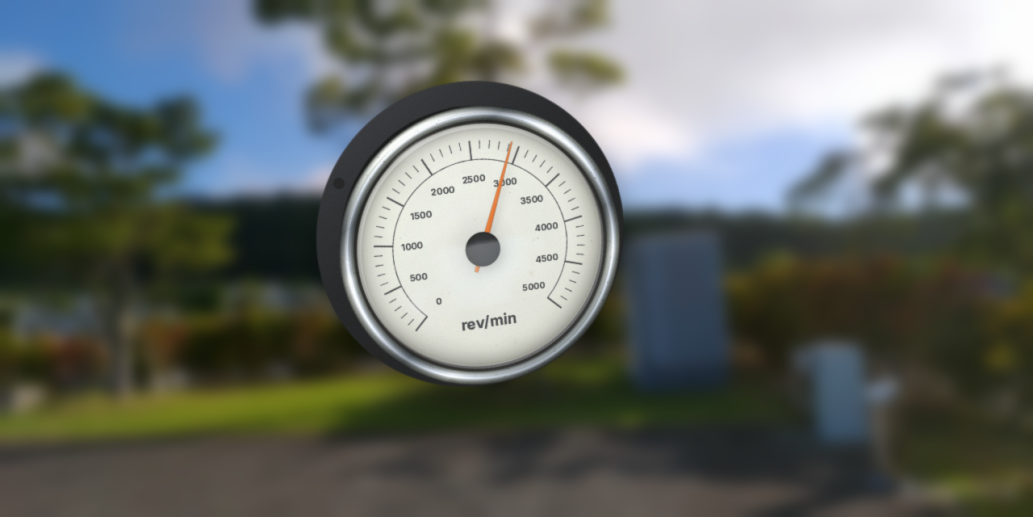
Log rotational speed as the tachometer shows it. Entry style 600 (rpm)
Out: 2900 (rpm)
